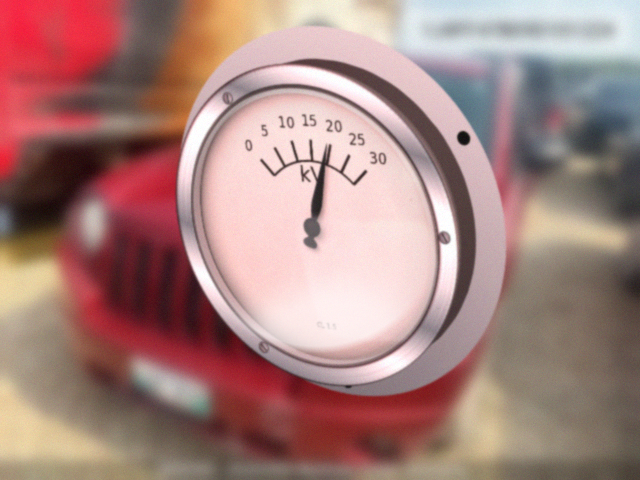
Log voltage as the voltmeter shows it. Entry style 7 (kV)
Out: 20 (kV)
